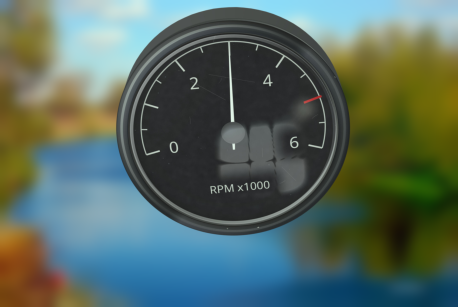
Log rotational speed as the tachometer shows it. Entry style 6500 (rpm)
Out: 3000 (rpm)
